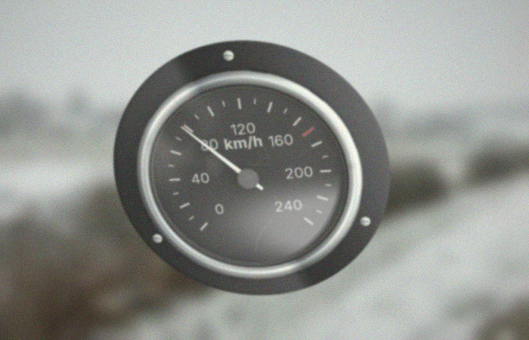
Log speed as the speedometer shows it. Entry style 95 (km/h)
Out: 80 (km/h)
